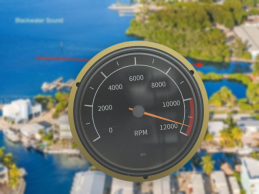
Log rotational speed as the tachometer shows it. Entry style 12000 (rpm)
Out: 11500 (rpm)
